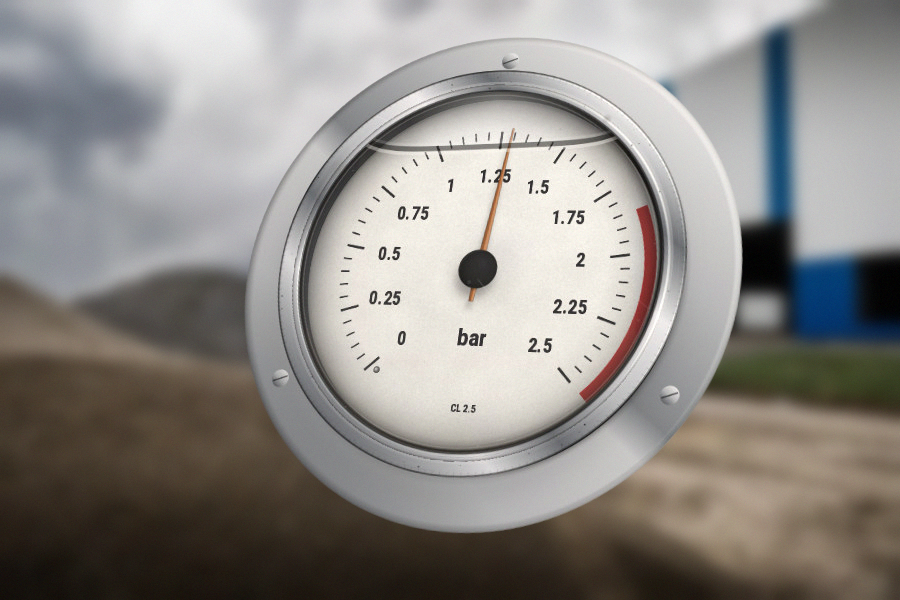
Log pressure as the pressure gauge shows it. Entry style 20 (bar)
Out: 1.3 (bar)
